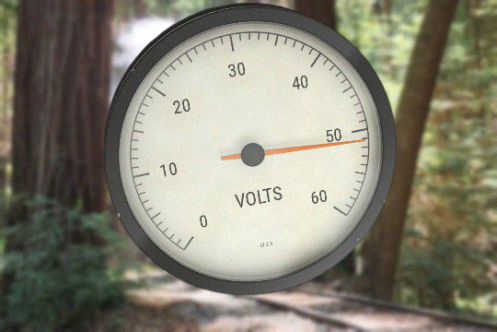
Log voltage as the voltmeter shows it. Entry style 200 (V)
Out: 51 (V)
